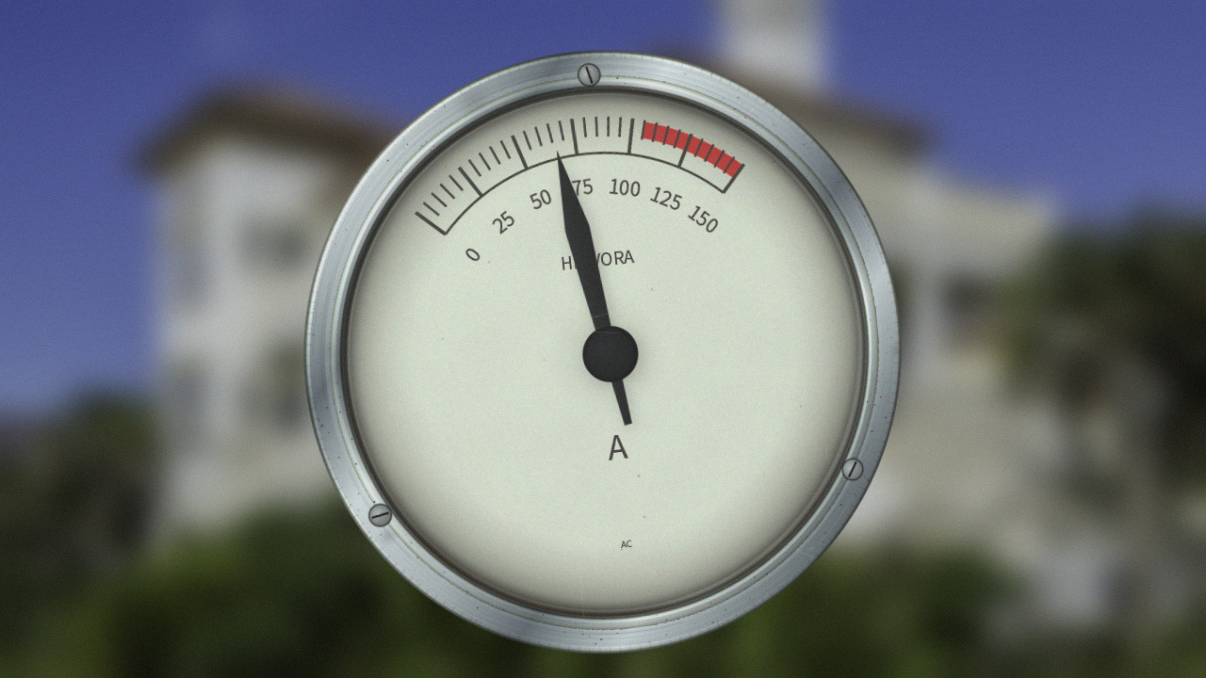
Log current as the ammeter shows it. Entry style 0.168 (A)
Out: 65 (A)
